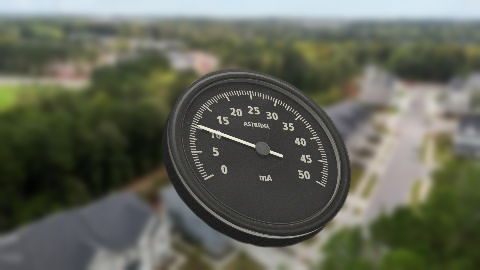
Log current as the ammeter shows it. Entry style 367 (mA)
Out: 10 (mA)
